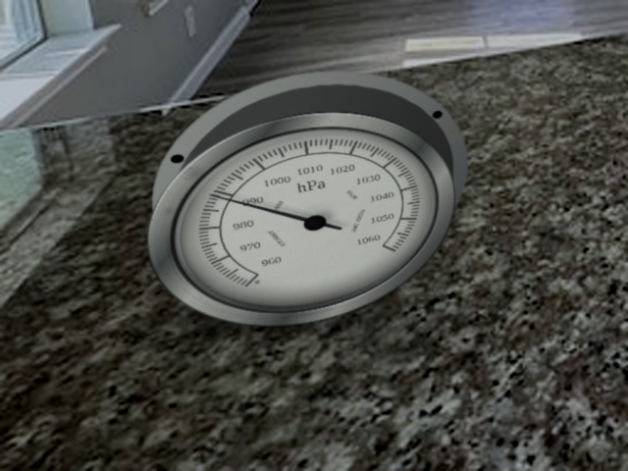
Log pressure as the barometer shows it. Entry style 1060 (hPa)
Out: 990 (hPa)
